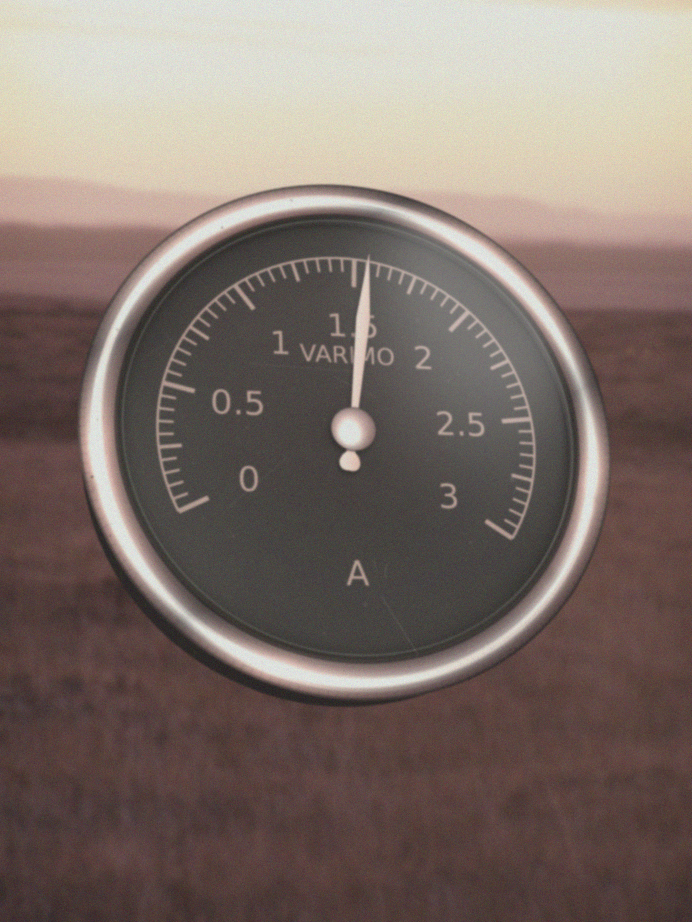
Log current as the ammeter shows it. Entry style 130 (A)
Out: 1.55 (A)
